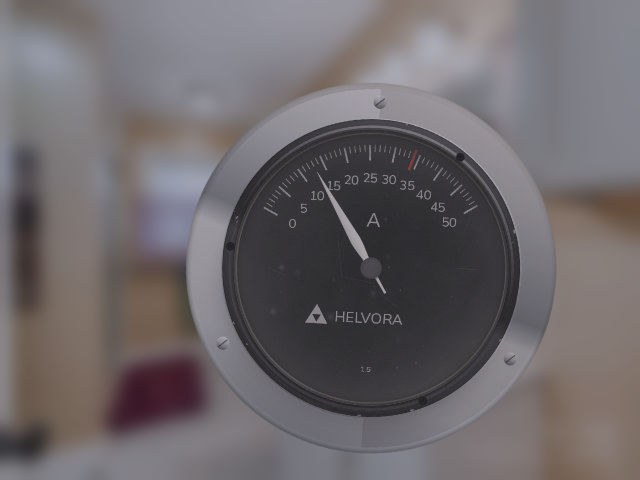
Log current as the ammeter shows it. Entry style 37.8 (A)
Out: 13 (A)
